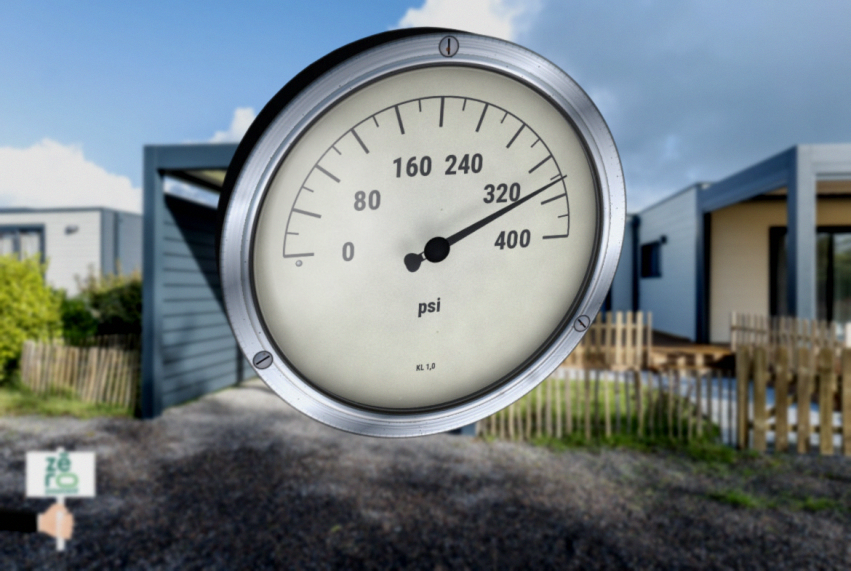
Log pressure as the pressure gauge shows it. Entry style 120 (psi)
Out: 340 (psi)
